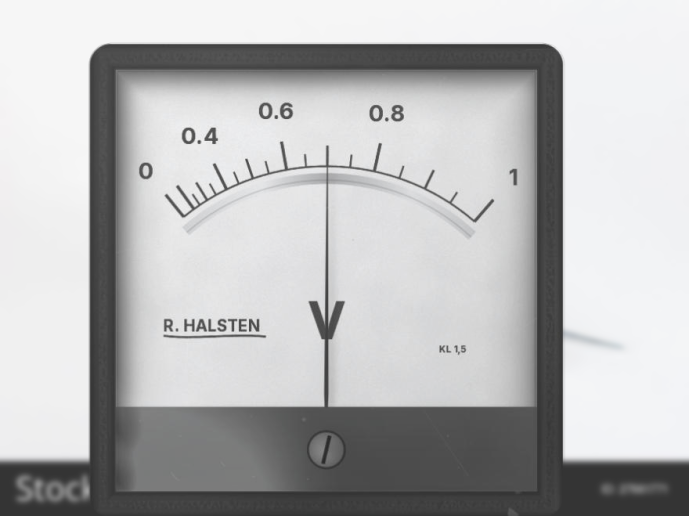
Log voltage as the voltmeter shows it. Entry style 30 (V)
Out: 0.7 (V)
